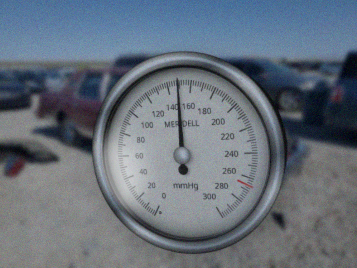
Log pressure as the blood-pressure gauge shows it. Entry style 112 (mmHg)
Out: 150 (mmHg)
